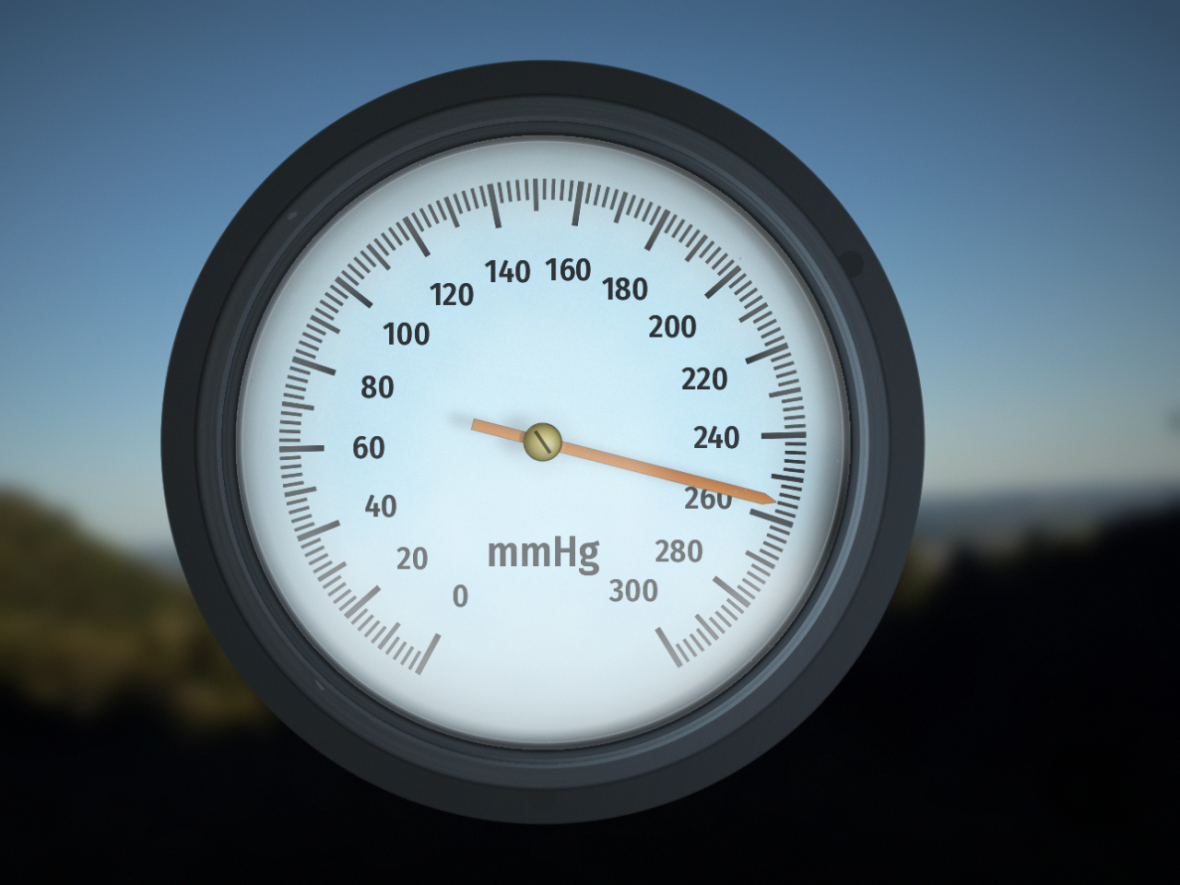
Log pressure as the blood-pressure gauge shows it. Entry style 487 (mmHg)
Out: 256 (mmHg)
